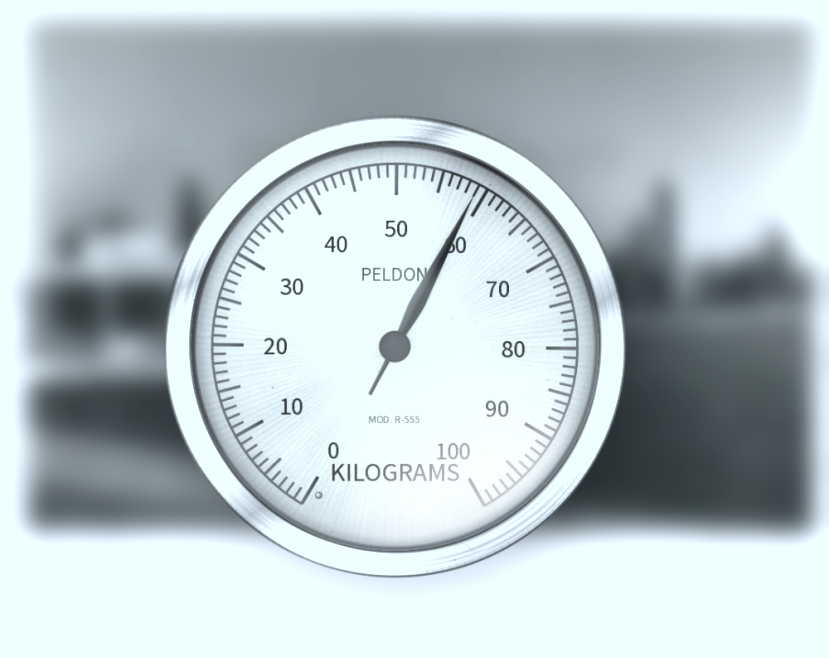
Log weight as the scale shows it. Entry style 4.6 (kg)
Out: 59 (kg)
